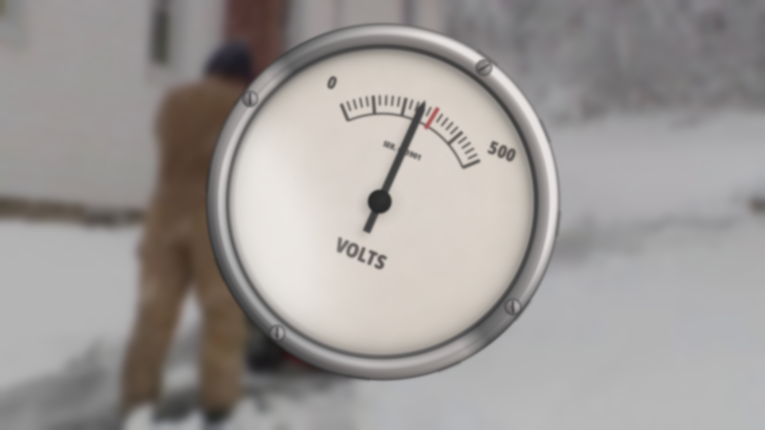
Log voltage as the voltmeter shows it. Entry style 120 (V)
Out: 260 (V)
